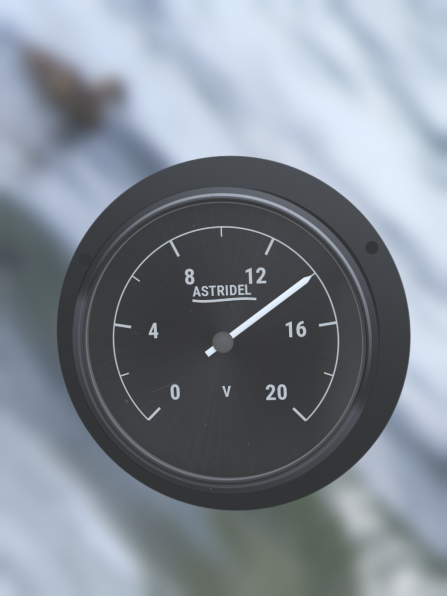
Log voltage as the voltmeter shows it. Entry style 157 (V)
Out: 14 (V)
